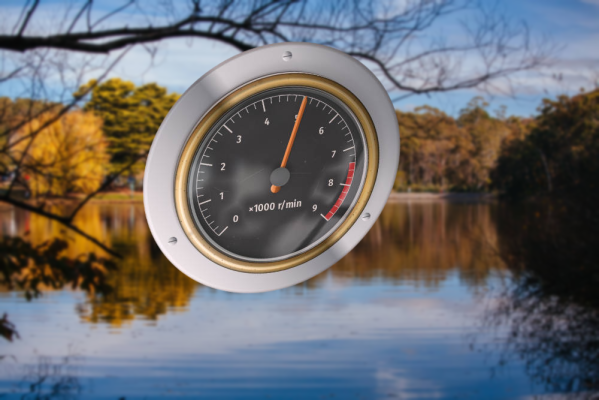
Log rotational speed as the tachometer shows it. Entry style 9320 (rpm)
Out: 5000 (rpm)
